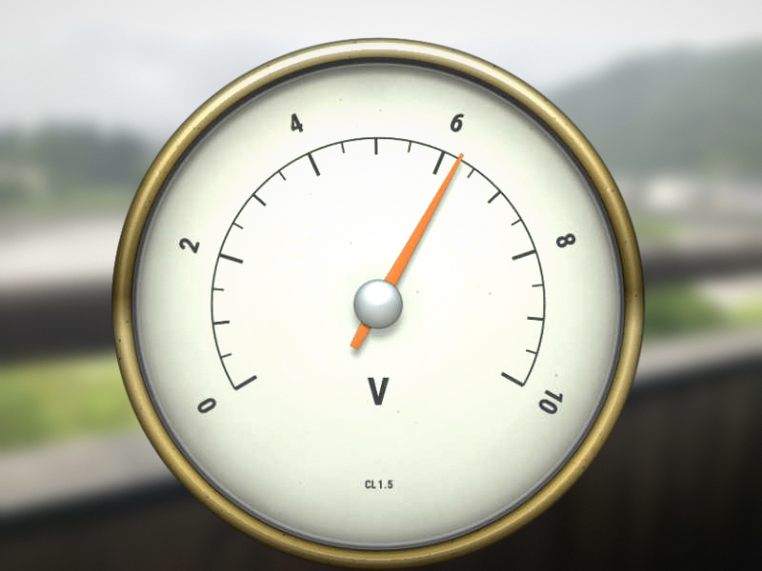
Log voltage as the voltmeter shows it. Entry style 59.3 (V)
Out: 6.25 (V)
